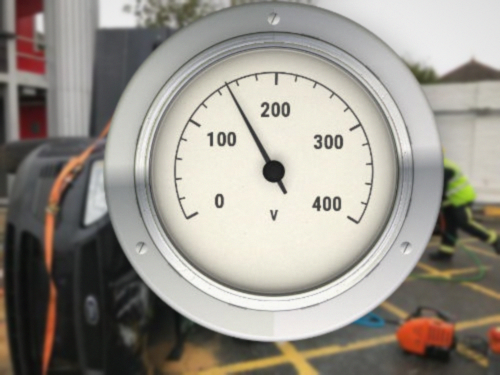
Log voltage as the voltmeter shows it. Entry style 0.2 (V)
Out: 150 (V)
